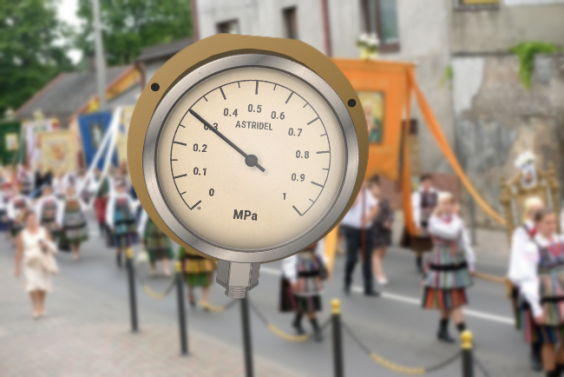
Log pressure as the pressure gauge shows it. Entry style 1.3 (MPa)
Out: 0.3 (MPa)
